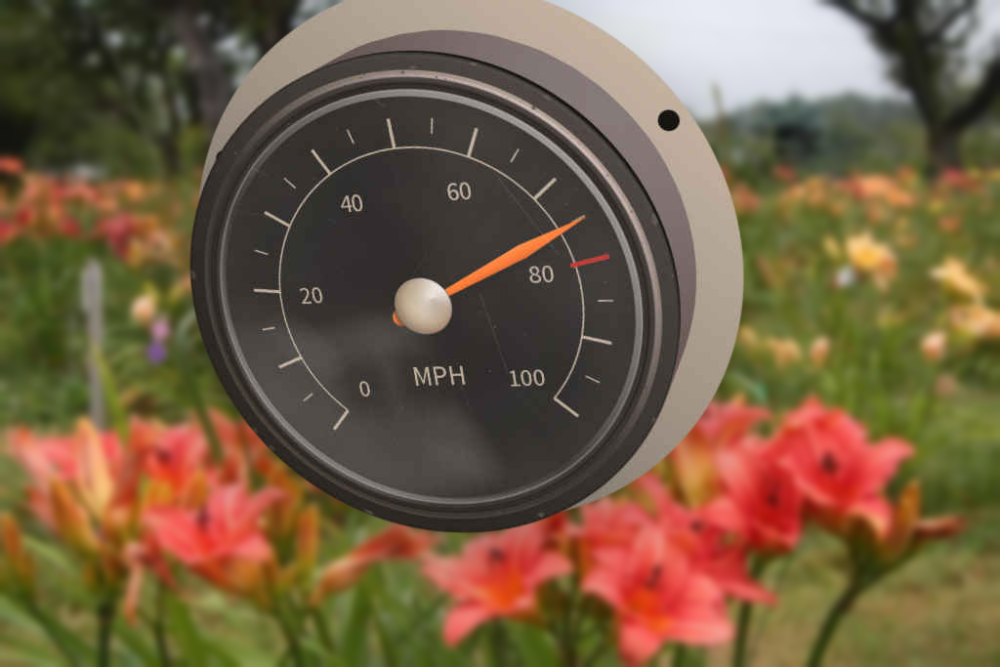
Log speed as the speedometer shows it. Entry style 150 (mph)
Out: 75 (mph)
